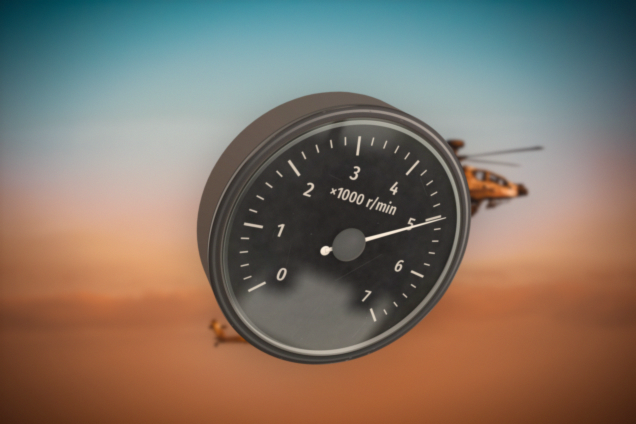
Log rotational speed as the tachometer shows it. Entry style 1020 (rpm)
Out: 5000 (rpm)
